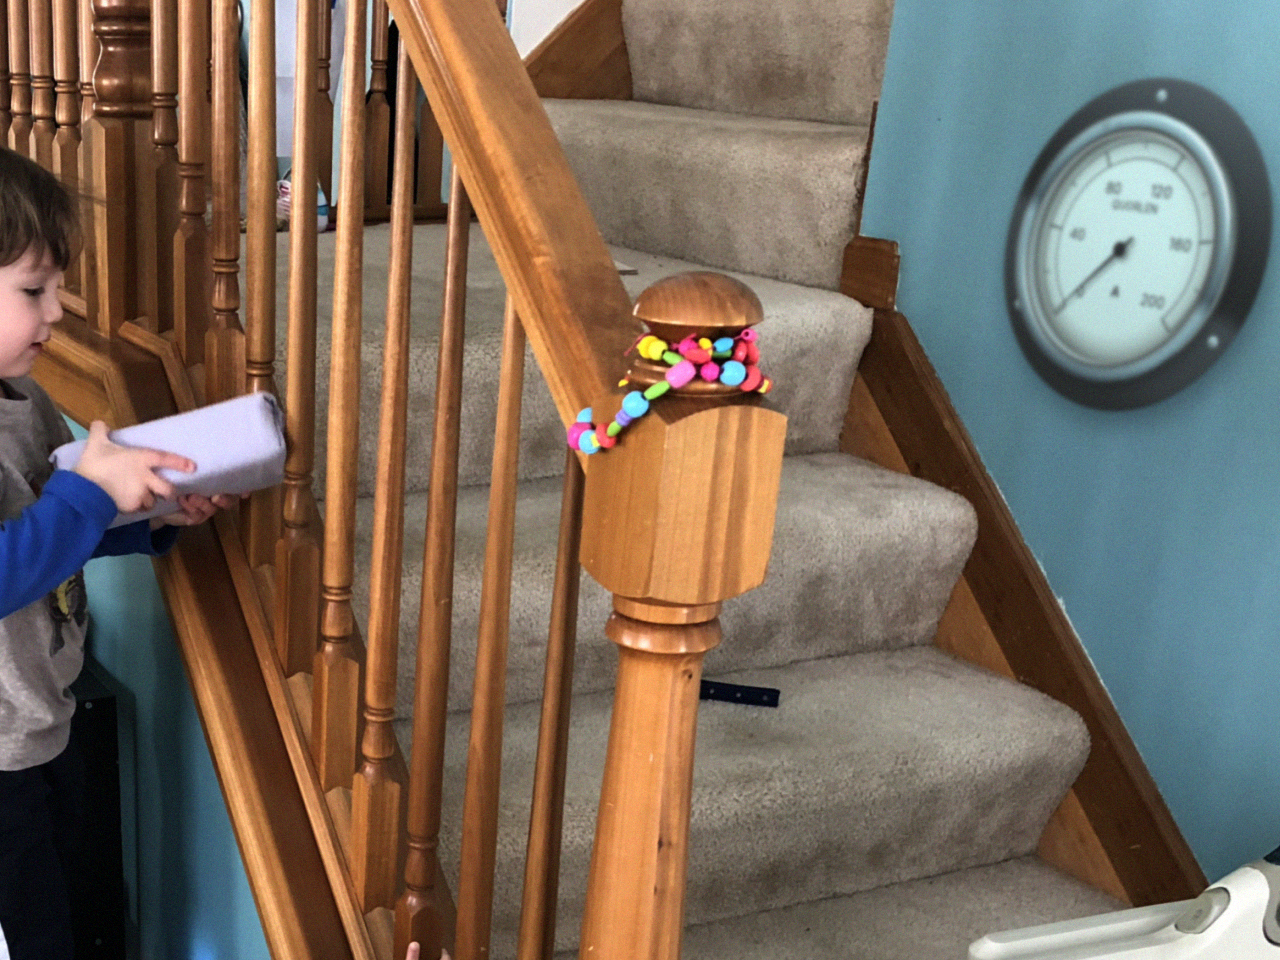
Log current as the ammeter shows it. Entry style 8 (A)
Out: 0 (A)
